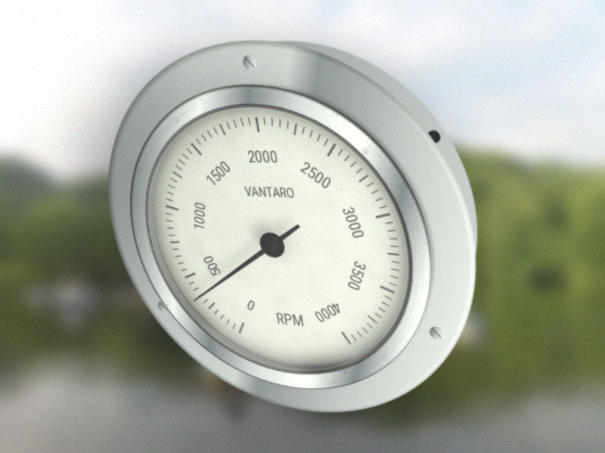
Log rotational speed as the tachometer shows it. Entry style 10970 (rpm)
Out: 350 (rpm)
